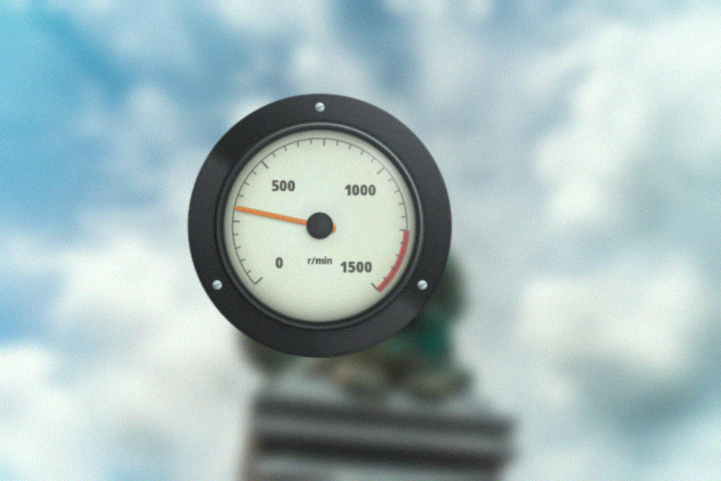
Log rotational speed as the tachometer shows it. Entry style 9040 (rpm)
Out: 300 (rpm)
